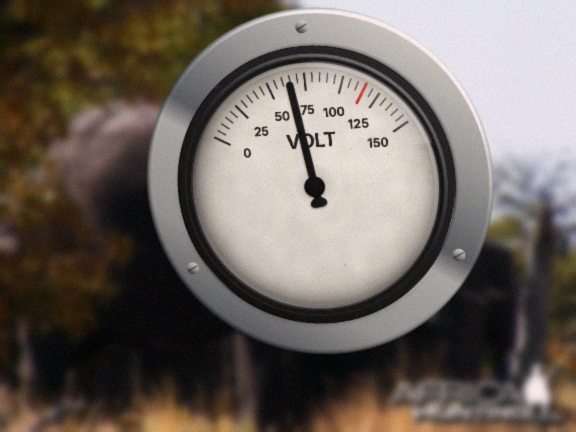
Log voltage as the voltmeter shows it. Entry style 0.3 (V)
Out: 65 (V)
